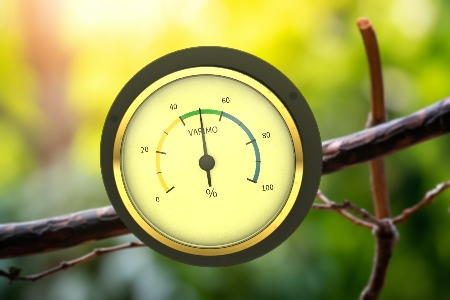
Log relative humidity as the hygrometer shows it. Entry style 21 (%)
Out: 50 (%)
